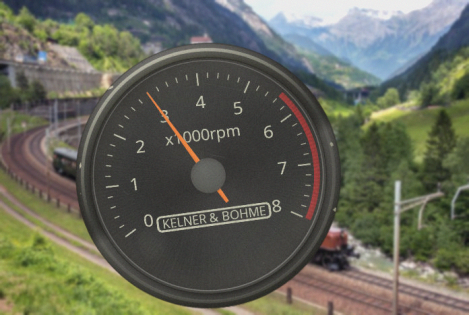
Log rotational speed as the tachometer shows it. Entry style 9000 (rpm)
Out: 3000 (rpm)
